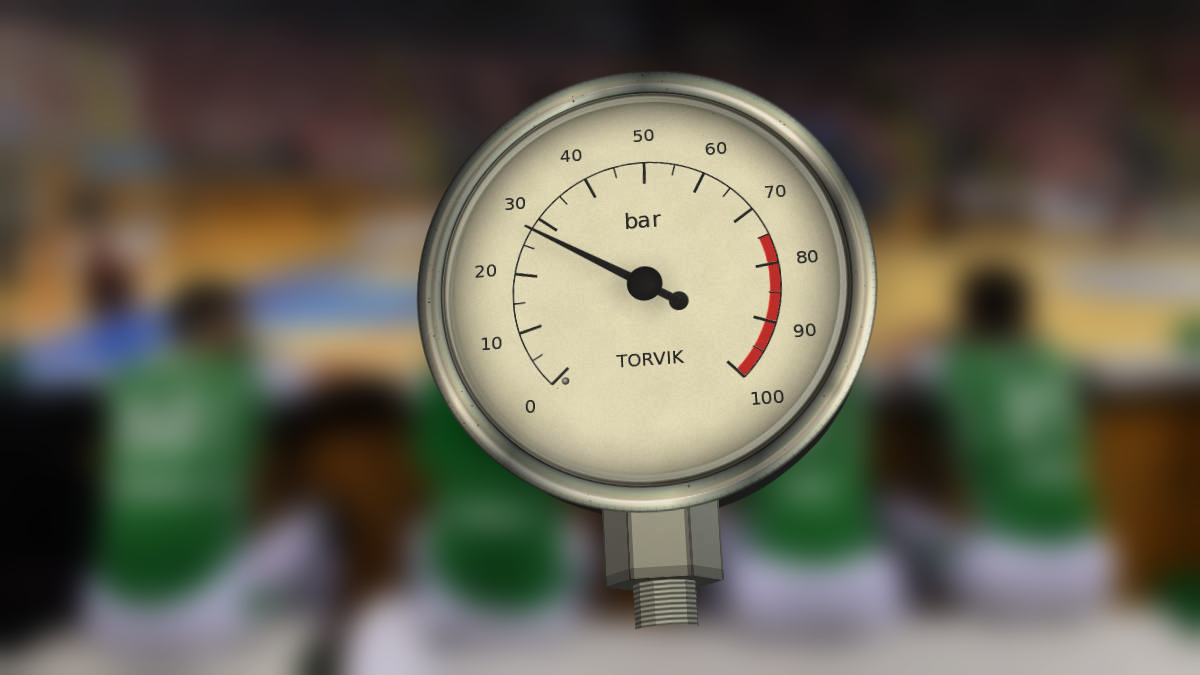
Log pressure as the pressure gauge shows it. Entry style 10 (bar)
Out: 27.5 (bar)
